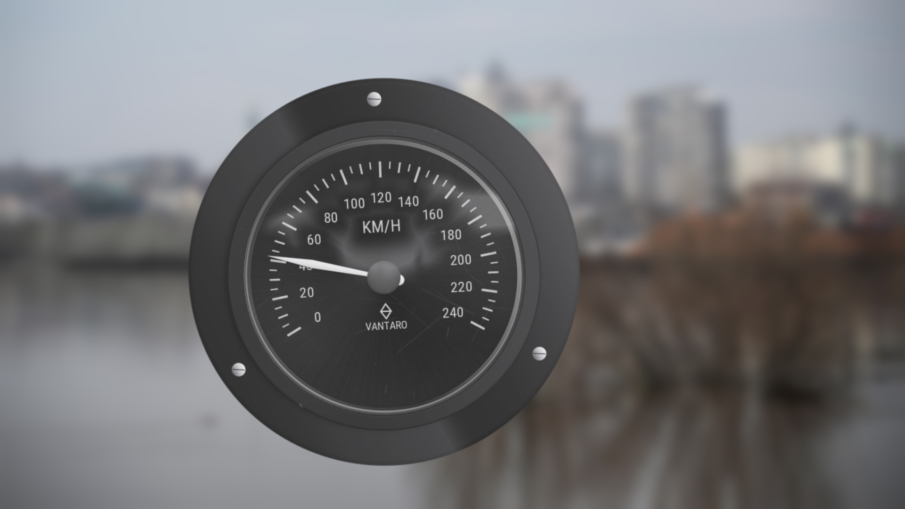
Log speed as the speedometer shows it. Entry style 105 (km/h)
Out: 42.5 (km/h)
